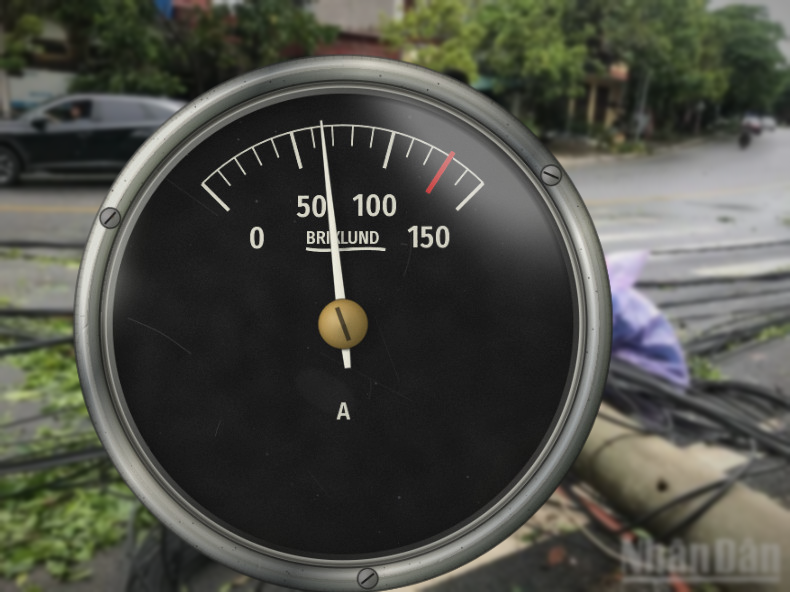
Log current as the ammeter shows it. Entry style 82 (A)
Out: 65 (A)
